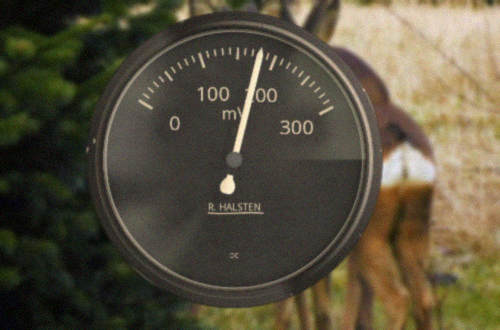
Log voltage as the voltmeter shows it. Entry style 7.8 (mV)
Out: 180 (mV)
